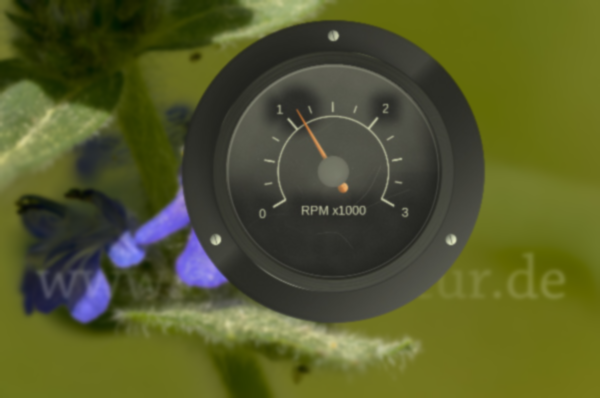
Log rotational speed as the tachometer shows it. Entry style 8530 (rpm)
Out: 1125 (rpm)
